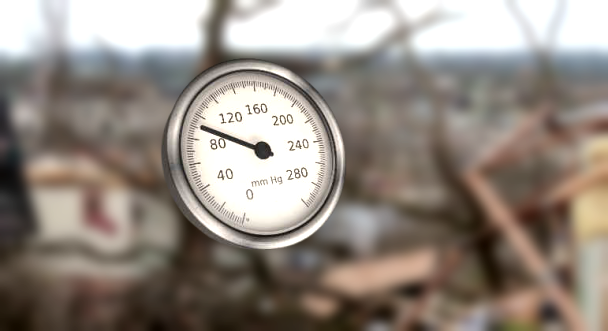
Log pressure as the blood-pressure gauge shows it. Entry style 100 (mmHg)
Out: 90 (mmHg)
